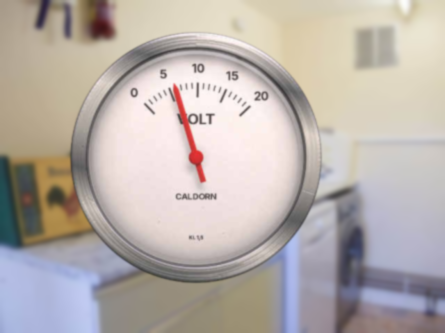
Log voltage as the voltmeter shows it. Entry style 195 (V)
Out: 6 (V)
